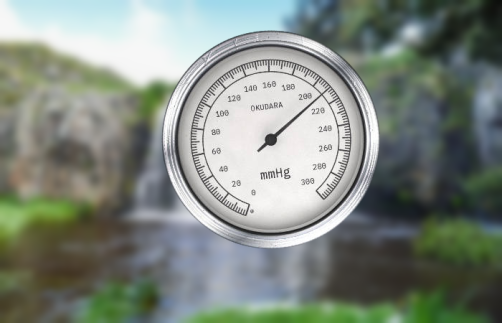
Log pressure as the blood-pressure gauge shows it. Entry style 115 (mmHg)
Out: 210 (mmHg)
